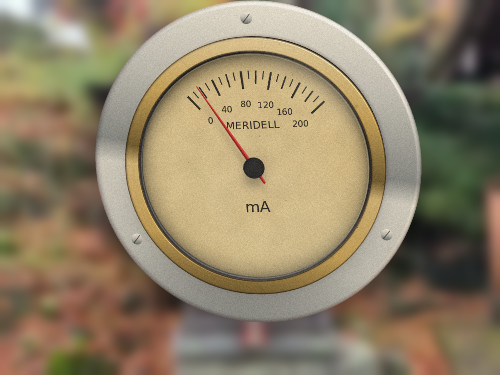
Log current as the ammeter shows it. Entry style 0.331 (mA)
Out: 20 (mA)
